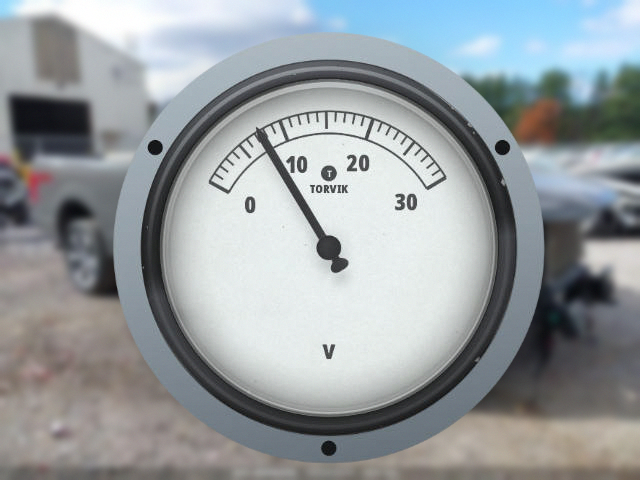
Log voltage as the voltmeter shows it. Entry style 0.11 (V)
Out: 7.5 (V)
